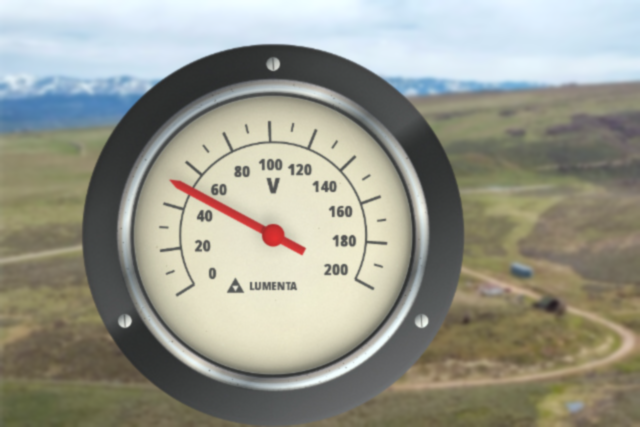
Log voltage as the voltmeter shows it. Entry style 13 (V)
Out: 50 (V)
